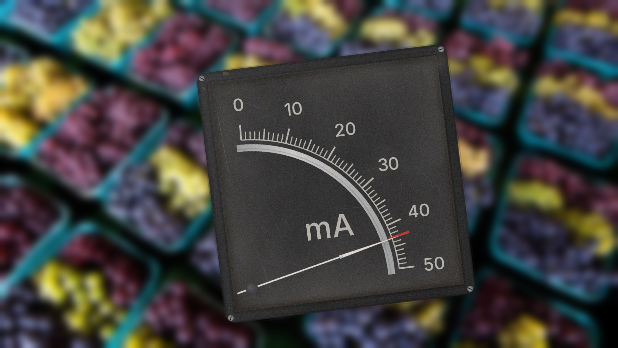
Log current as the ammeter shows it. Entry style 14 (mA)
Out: 43 (mA)
